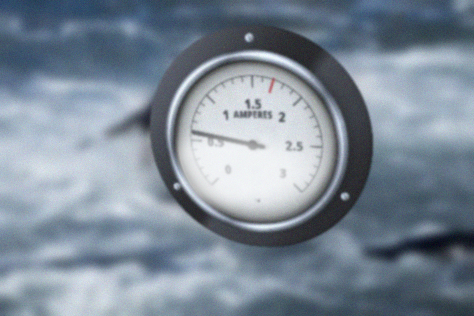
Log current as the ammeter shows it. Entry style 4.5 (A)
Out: 0.6 (A)
